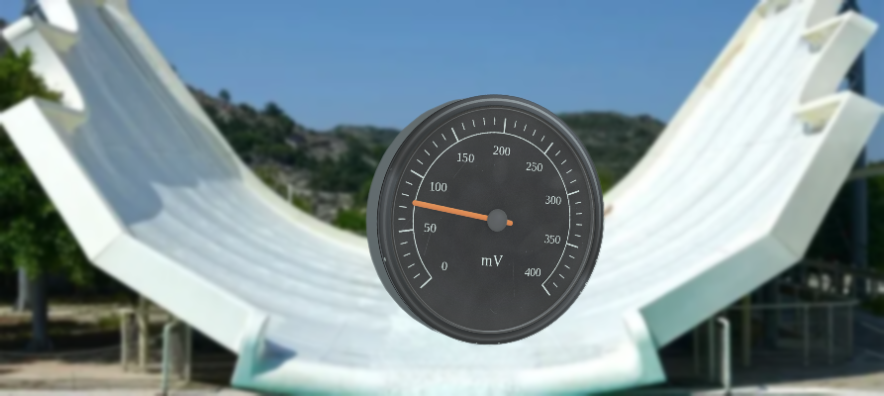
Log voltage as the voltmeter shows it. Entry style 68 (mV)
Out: 75 (mV)
